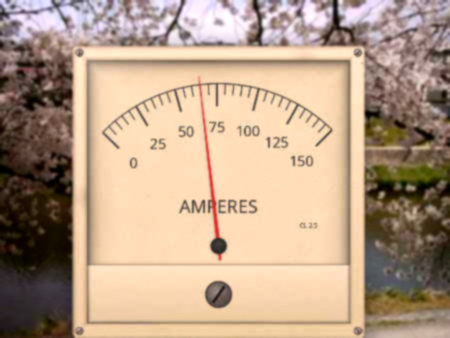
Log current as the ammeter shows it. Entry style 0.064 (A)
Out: 65 (A)
